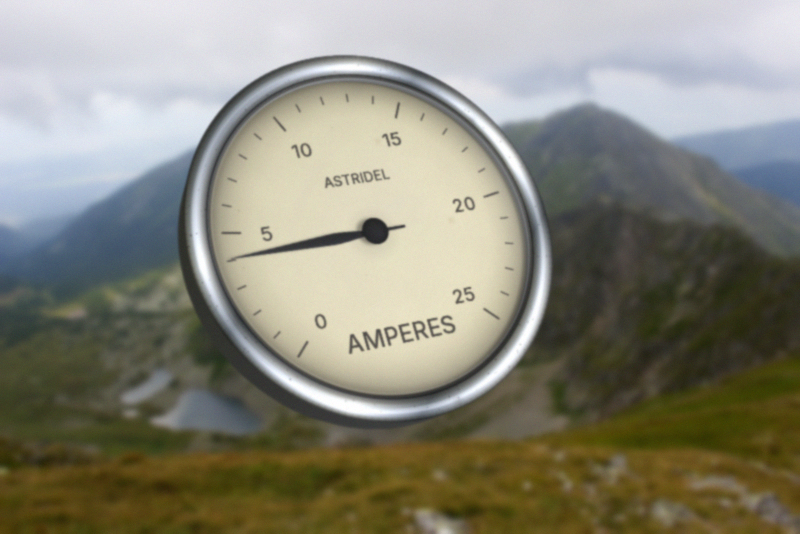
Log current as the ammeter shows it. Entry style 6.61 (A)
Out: 4 (A)
